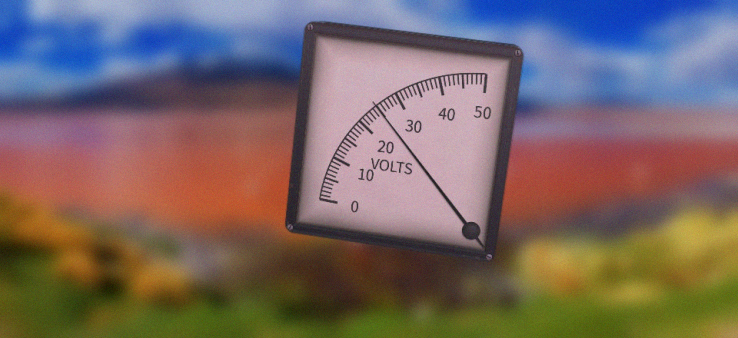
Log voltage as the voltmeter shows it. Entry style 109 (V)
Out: 25 (V)
